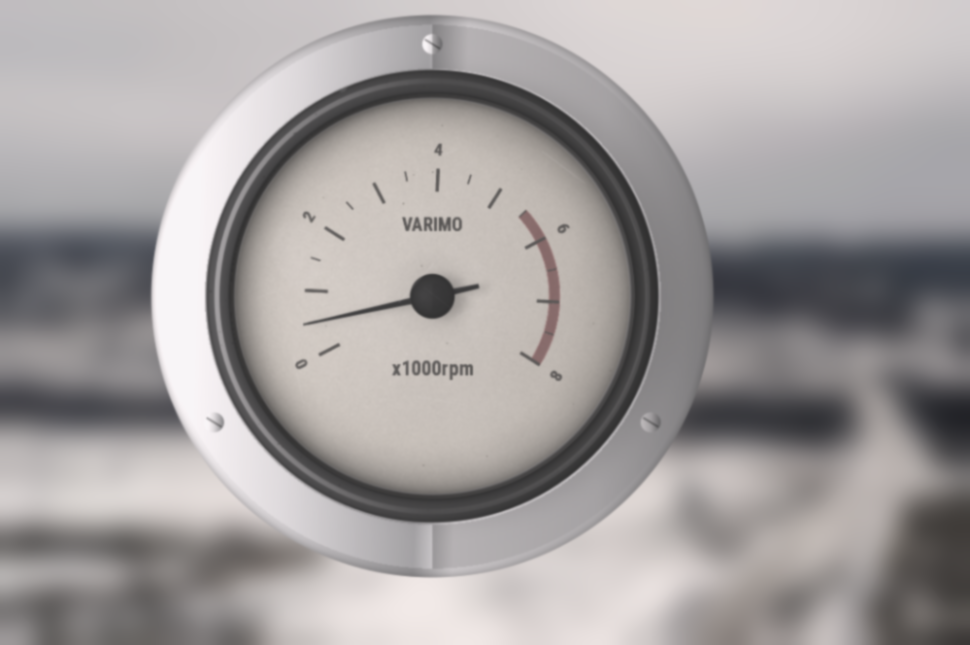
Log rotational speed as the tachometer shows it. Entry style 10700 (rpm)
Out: 500 (rpm)
